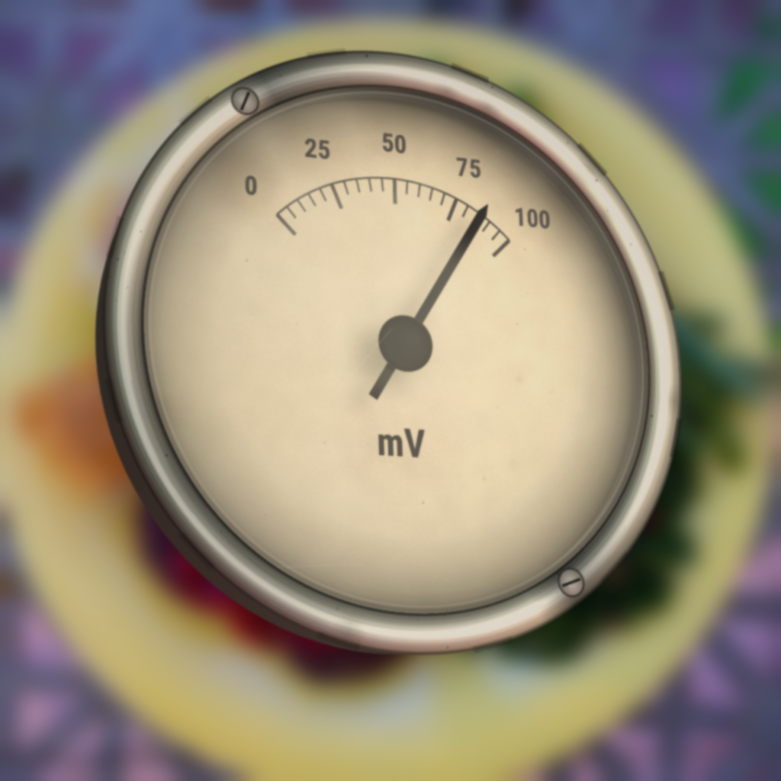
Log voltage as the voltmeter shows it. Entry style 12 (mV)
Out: 85 (mV)
